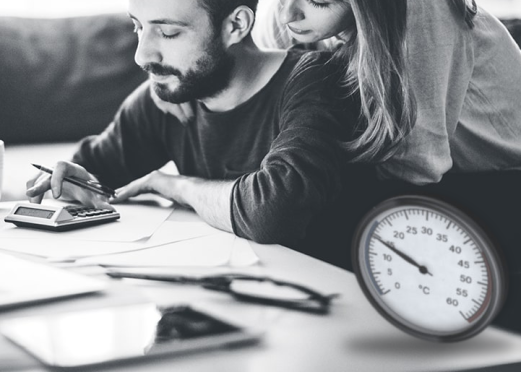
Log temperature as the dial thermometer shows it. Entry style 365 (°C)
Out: 15 (°C)
